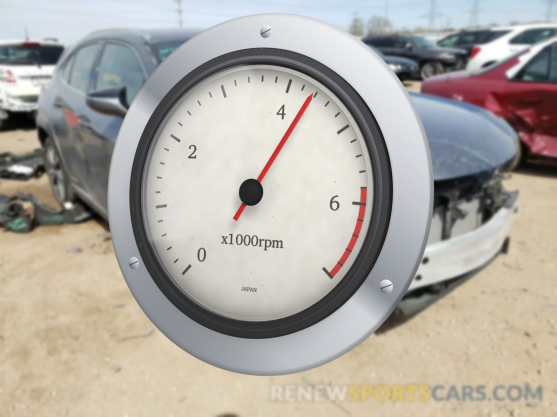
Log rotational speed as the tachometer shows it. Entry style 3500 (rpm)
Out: 4400 (rpm)
